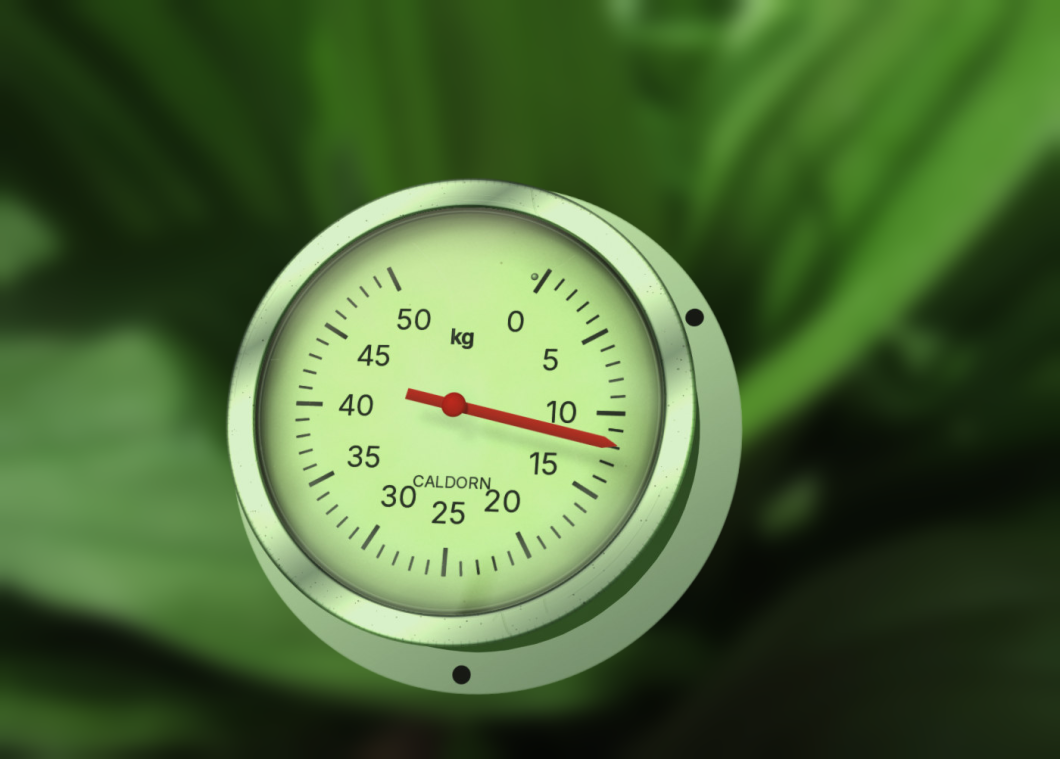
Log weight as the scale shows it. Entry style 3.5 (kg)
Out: 12 (kg)
